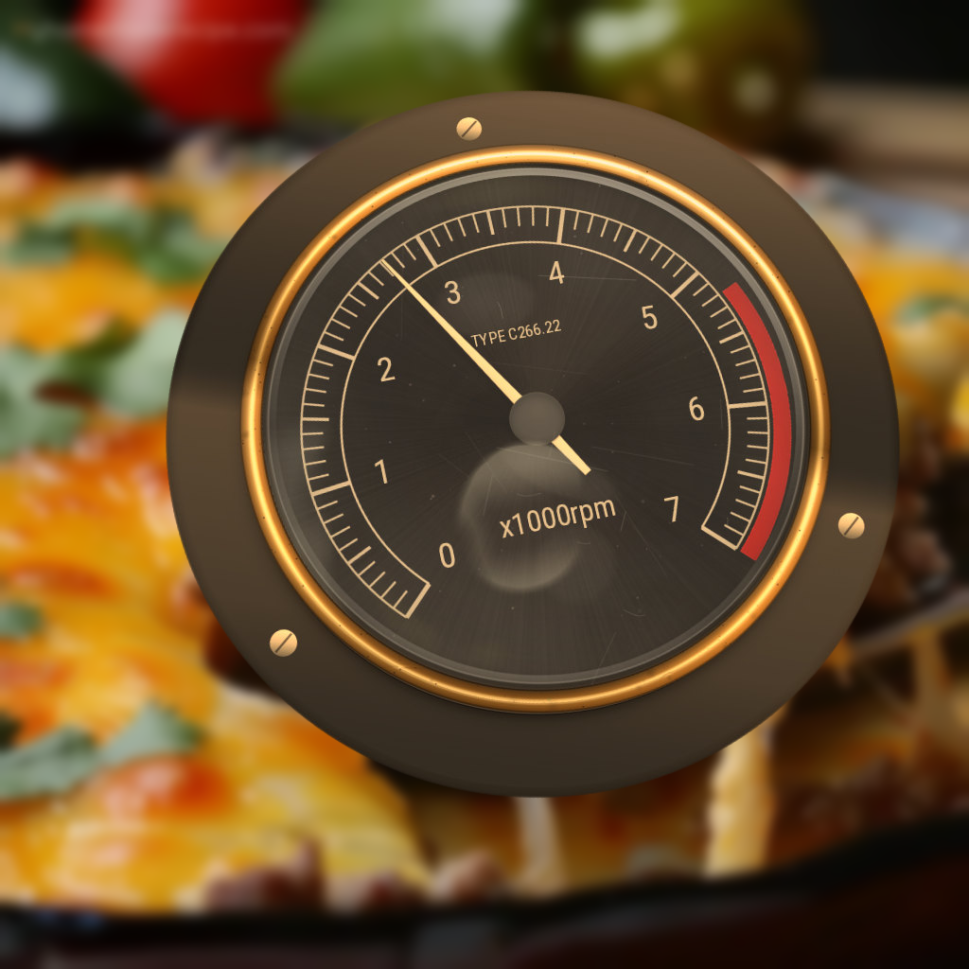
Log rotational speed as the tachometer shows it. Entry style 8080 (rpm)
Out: 2700 (rpm)
